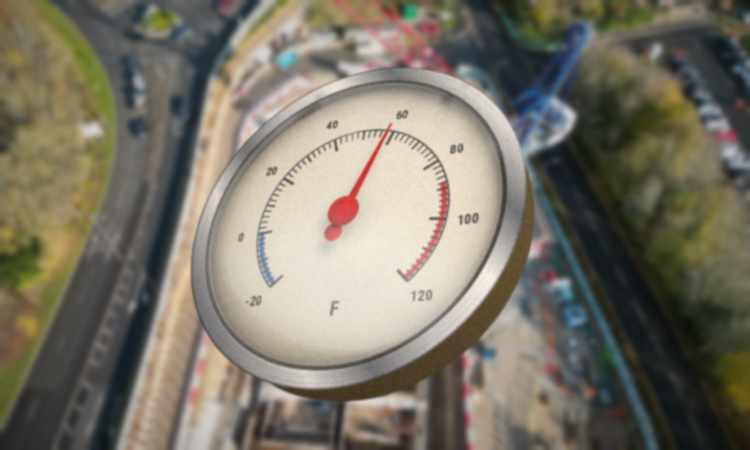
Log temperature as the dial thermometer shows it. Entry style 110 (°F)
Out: 60 (°F)
